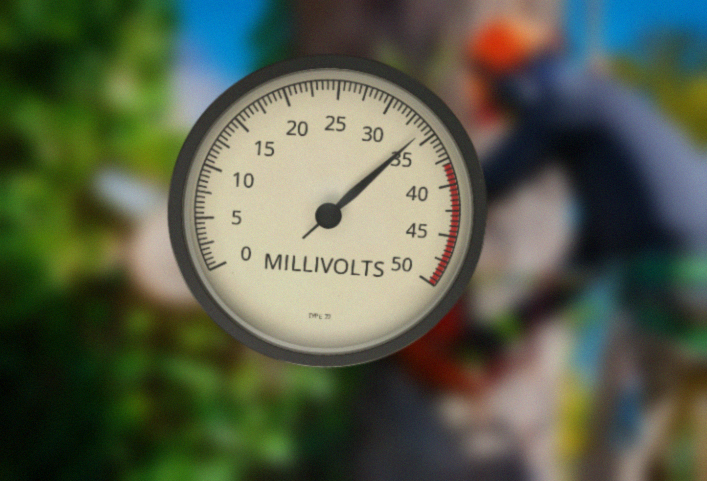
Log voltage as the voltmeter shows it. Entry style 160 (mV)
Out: 34 (mV)
